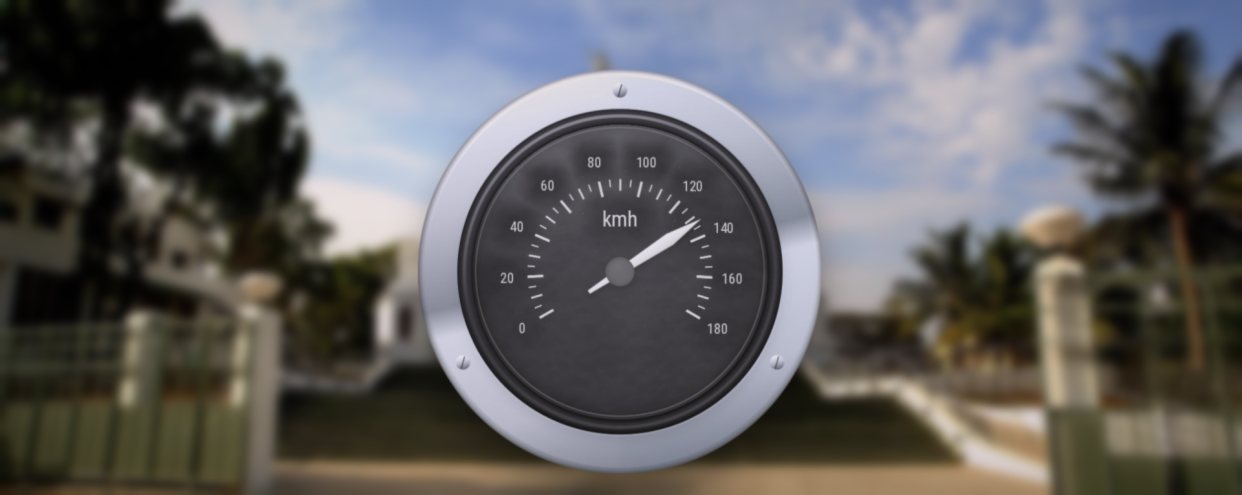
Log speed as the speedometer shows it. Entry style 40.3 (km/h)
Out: 132.5 (km/h)
